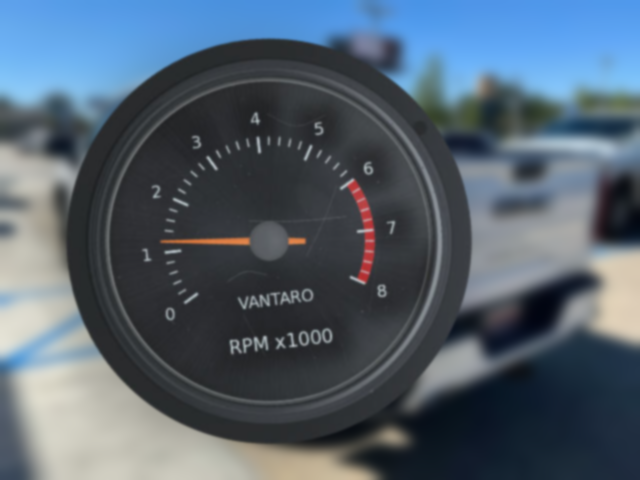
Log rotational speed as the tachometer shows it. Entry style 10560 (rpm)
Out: 1200 (rpm)
